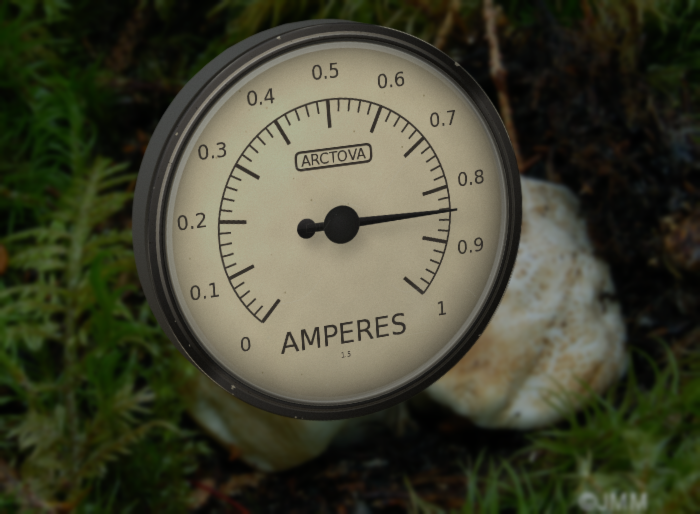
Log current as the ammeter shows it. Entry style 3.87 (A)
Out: 0.84 (A)
